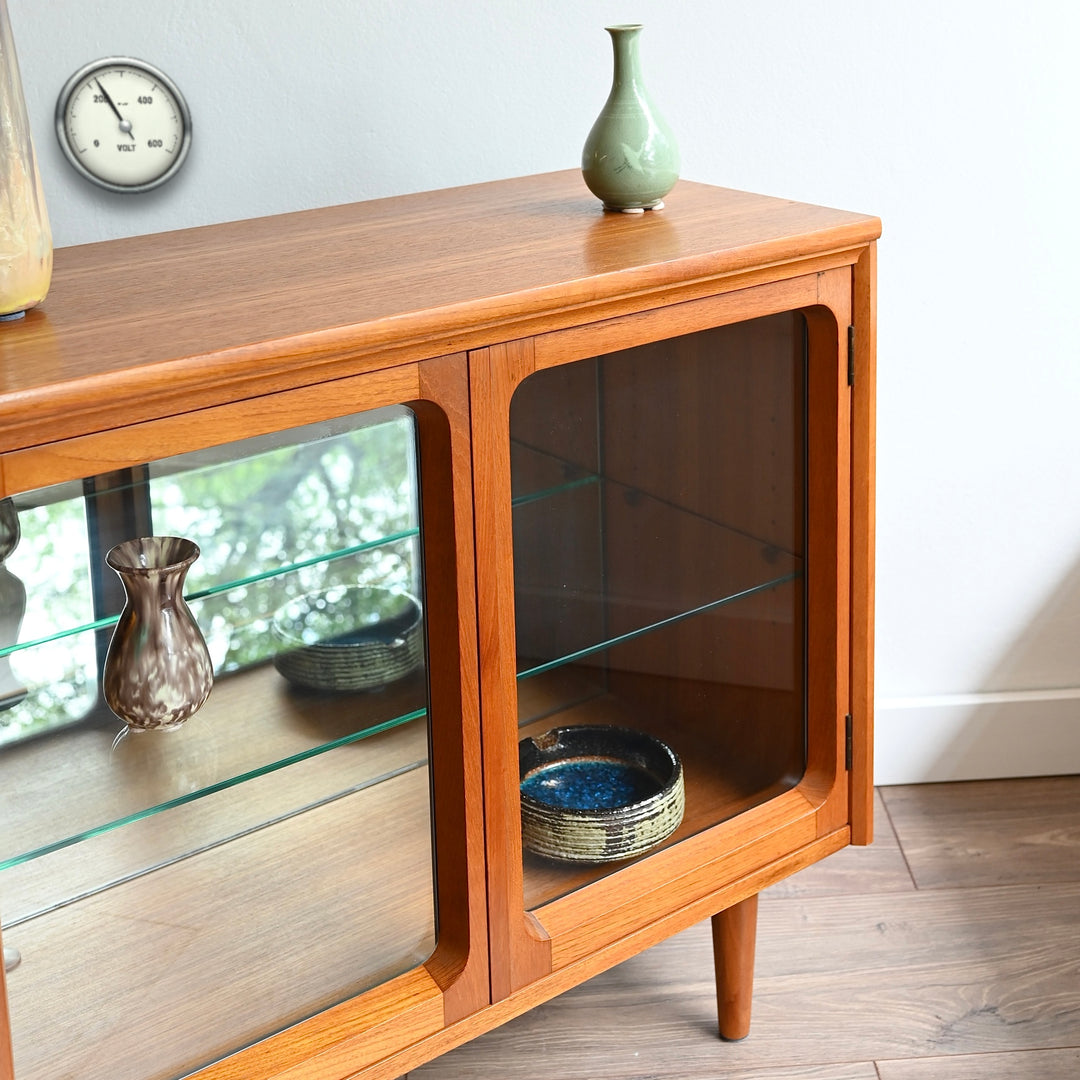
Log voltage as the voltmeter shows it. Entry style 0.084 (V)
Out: 225 (V)
